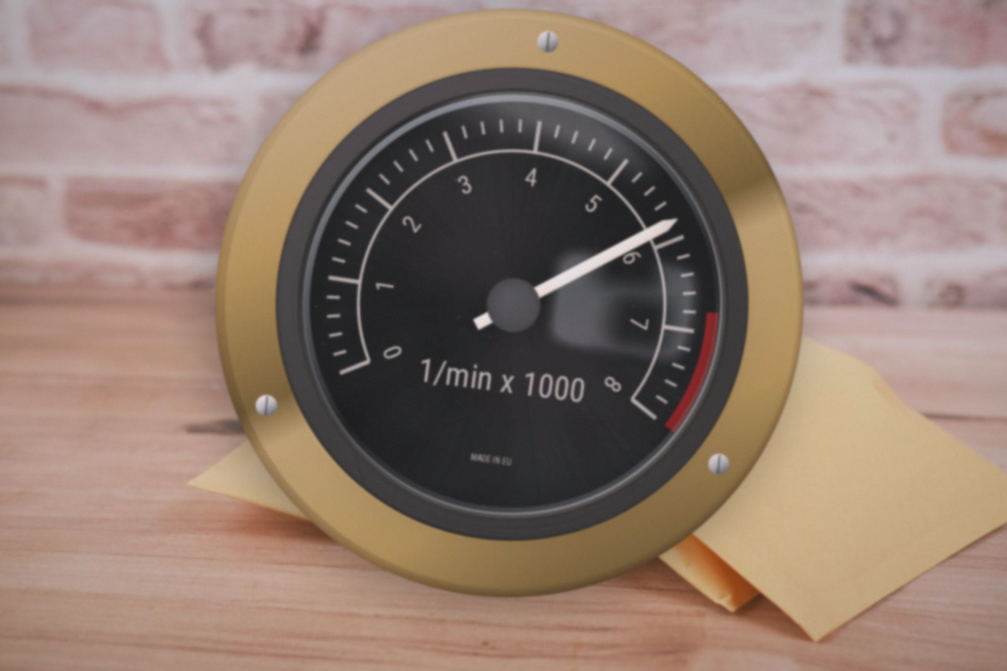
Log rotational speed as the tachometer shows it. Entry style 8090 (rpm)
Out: 5800 (rpm)
